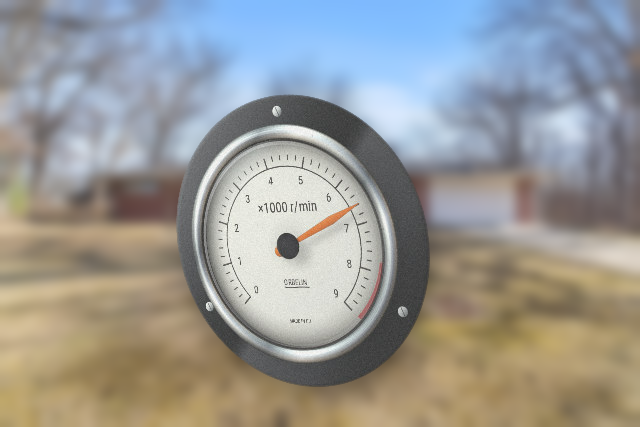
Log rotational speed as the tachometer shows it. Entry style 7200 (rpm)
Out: 6600 (rpm)
